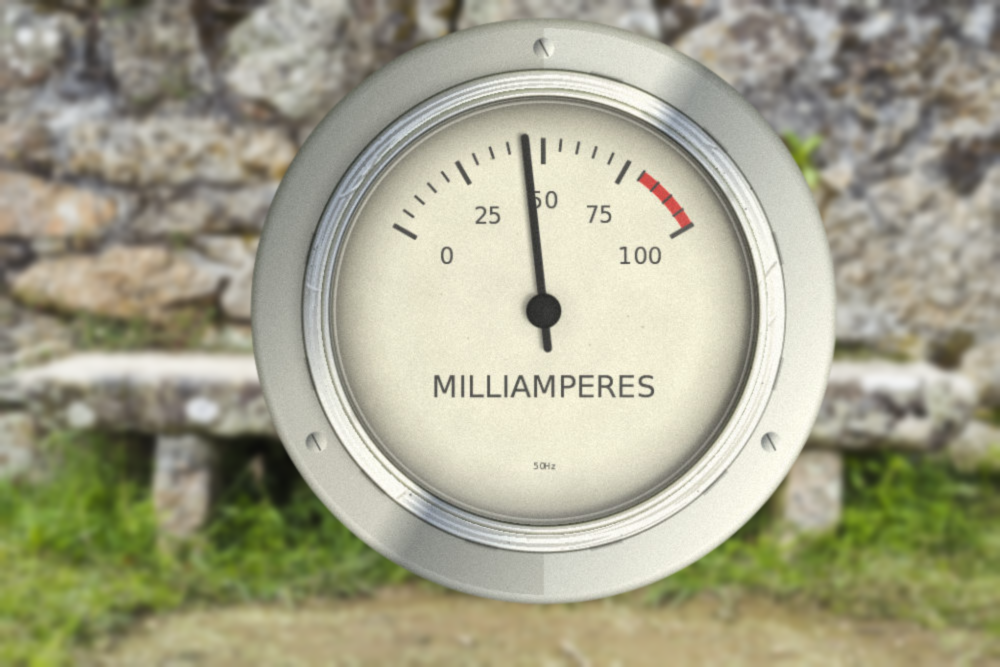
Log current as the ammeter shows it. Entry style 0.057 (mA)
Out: 45 (mA)
